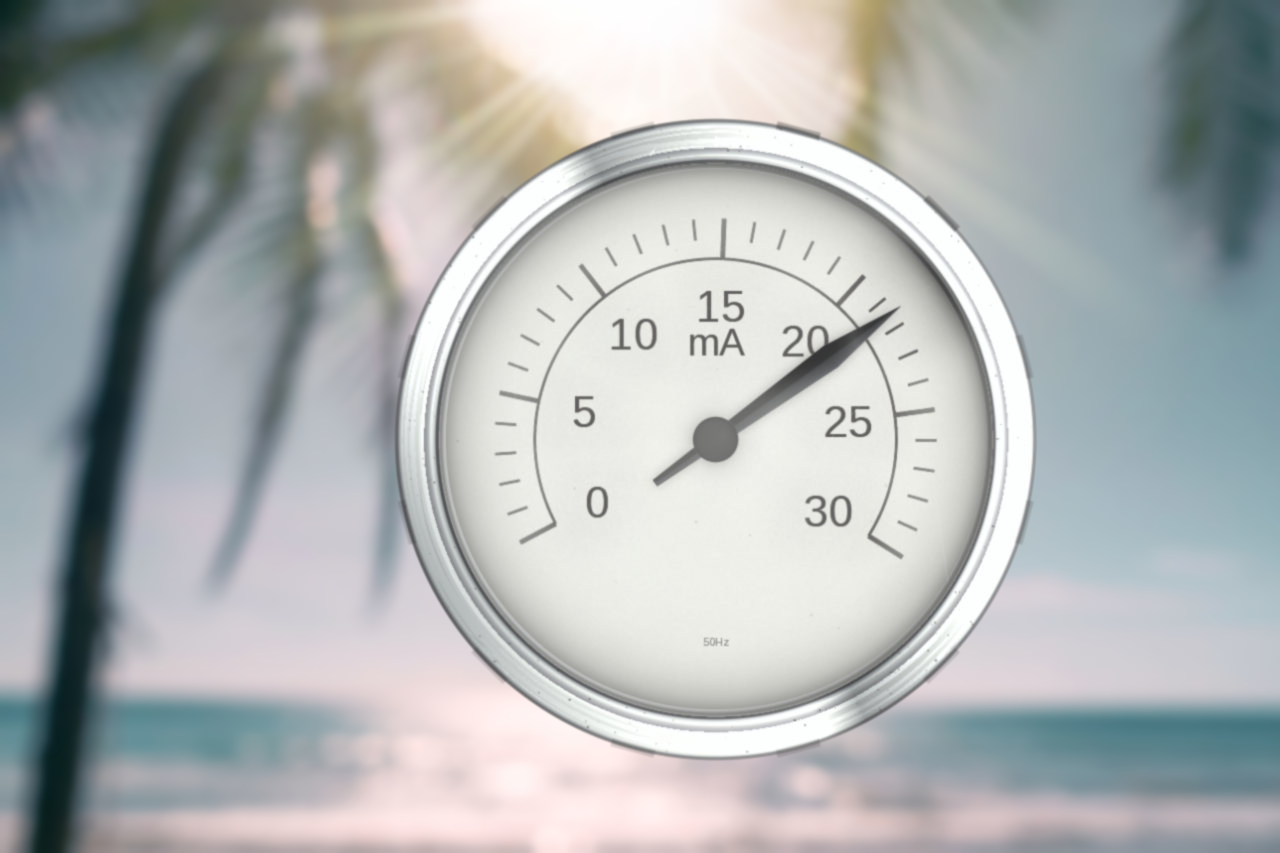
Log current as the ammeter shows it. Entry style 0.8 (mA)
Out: 21.5 (mA)
